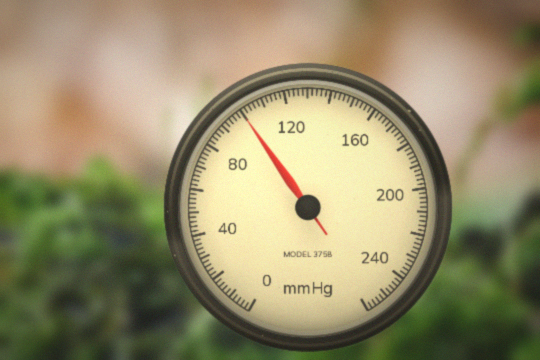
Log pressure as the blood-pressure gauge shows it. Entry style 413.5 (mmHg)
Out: 100 (mmHg)
